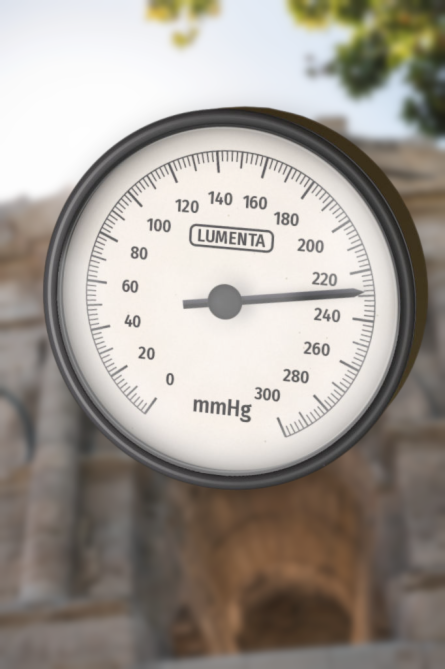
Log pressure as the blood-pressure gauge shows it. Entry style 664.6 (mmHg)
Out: 228 (mmHg)
